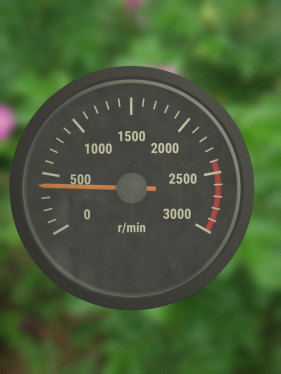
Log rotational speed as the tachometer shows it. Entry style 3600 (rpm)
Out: 400 (rpm)
